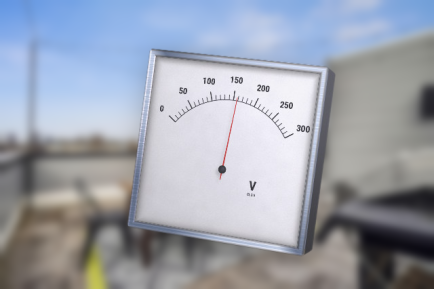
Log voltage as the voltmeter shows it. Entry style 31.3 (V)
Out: 160 (V)
